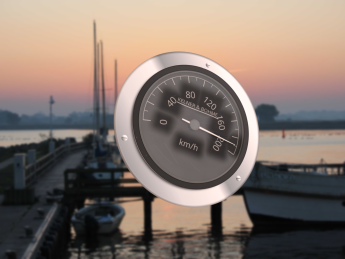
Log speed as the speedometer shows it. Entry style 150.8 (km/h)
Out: 190 (km/h)
